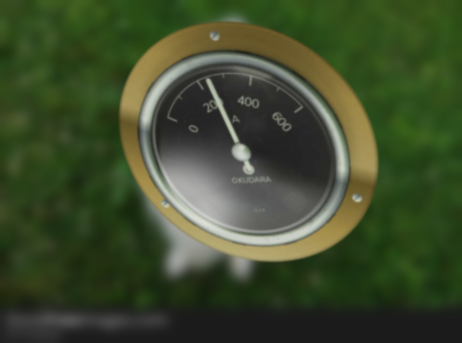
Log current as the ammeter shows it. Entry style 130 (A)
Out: 250 (A)
